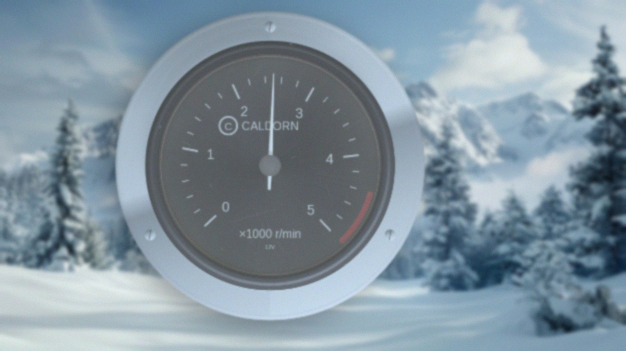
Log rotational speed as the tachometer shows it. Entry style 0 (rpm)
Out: 2500 (rpm)
